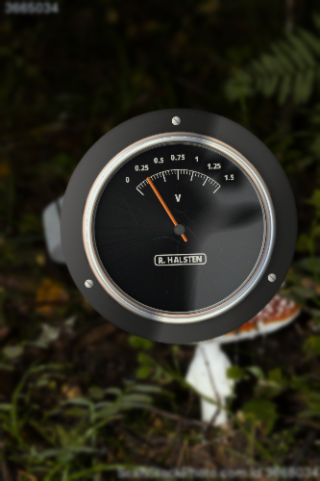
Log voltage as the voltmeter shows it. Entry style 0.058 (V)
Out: 0.25 (V)
